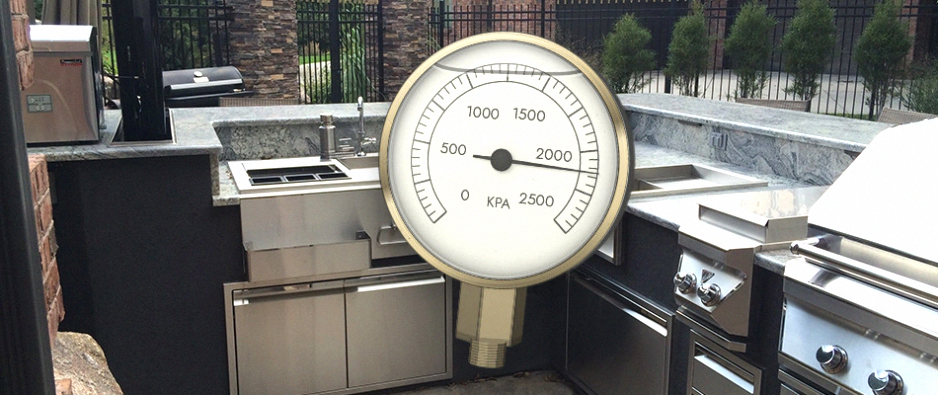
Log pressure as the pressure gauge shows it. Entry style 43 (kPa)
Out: 2125 (kPa)
